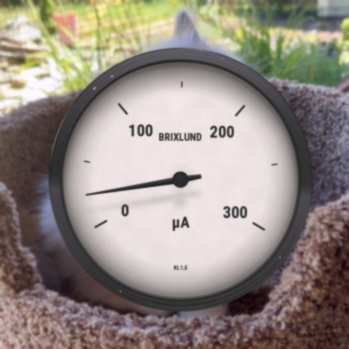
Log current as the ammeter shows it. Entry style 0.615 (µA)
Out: 25 (µA)
